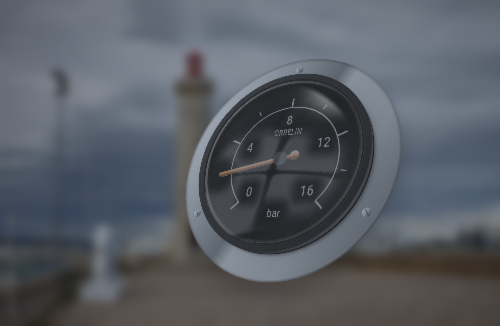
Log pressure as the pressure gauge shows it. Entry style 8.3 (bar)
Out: 2 (bar)
